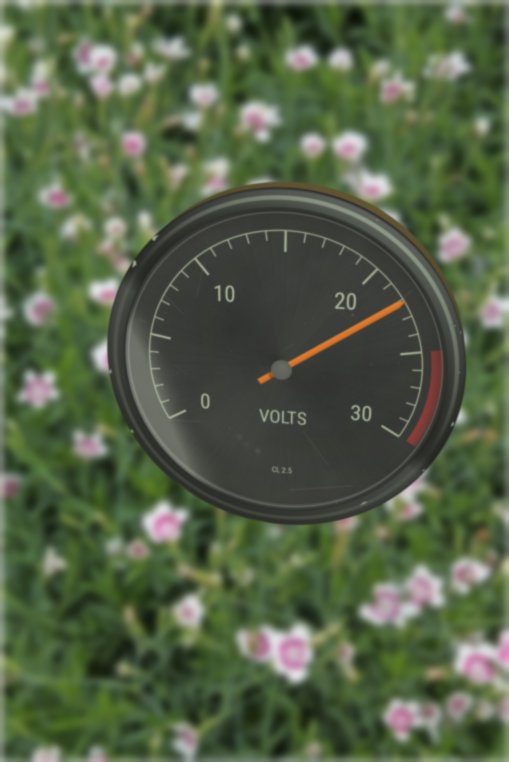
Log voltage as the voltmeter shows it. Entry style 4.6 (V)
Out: 22 (V)
